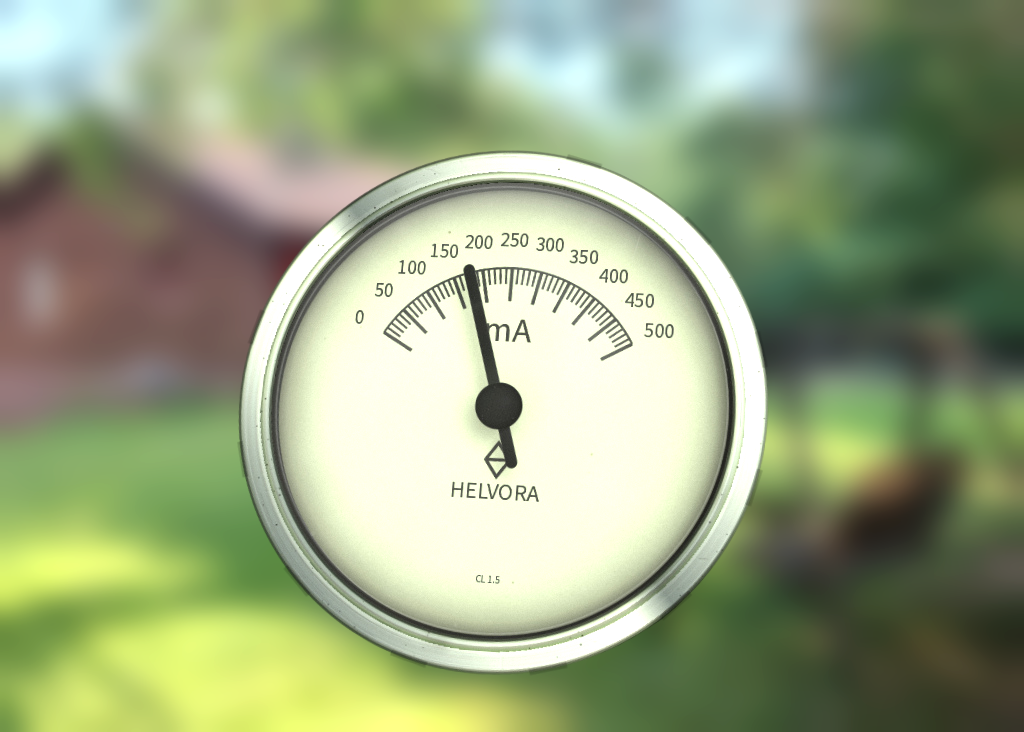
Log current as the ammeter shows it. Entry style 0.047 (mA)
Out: 180 (mA)
